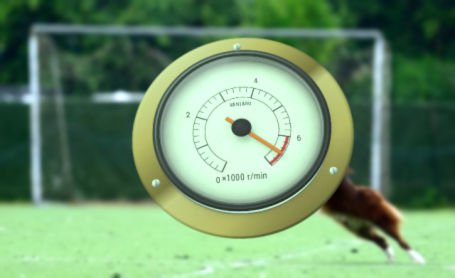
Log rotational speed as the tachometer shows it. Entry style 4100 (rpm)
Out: 6600 (rpm)
